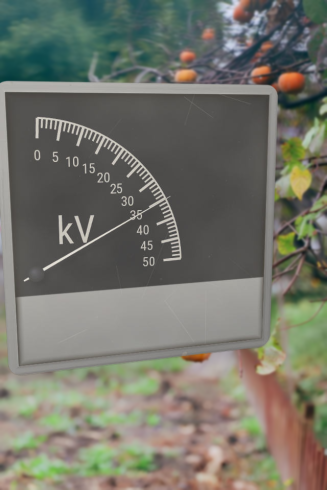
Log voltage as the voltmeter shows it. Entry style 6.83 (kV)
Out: 35 (kV)
